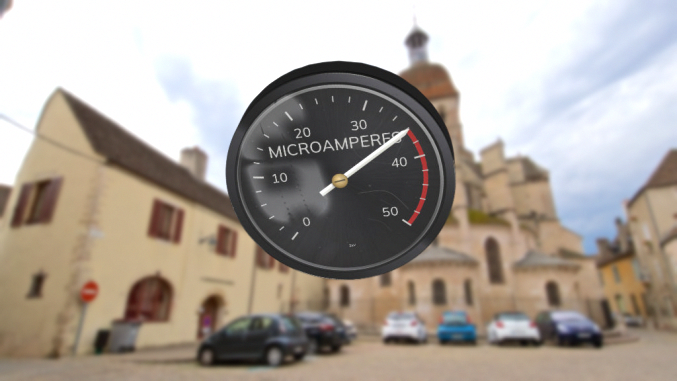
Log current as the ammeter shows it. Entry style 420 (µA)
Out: 36 (µA)
